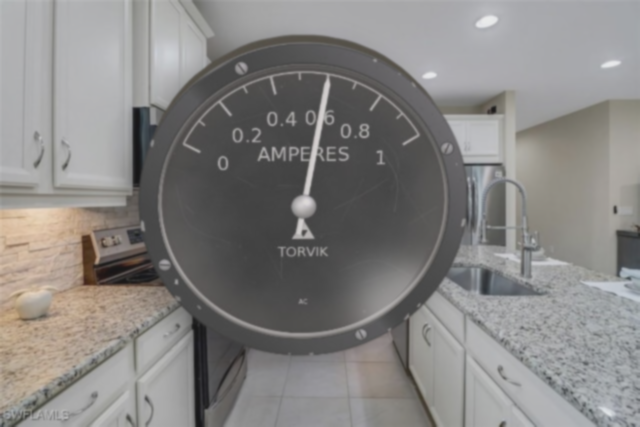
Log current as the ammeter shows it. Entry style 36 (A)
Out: 0.6 (A)
